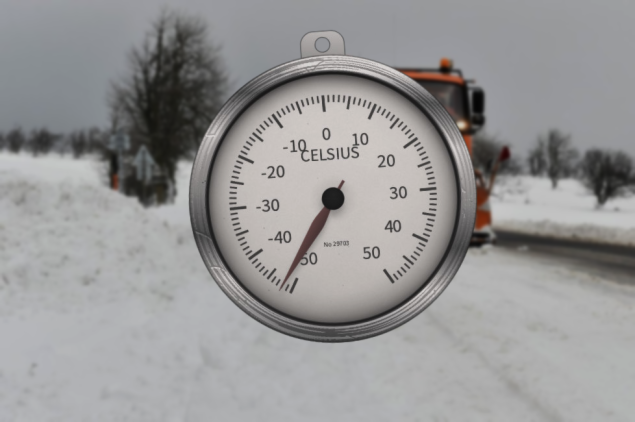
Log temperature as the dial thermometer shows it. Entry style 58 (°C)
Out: -48 (°C)
